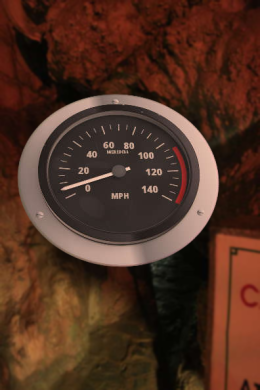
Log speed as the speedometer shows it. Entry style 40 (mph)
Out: 5 (mph)
